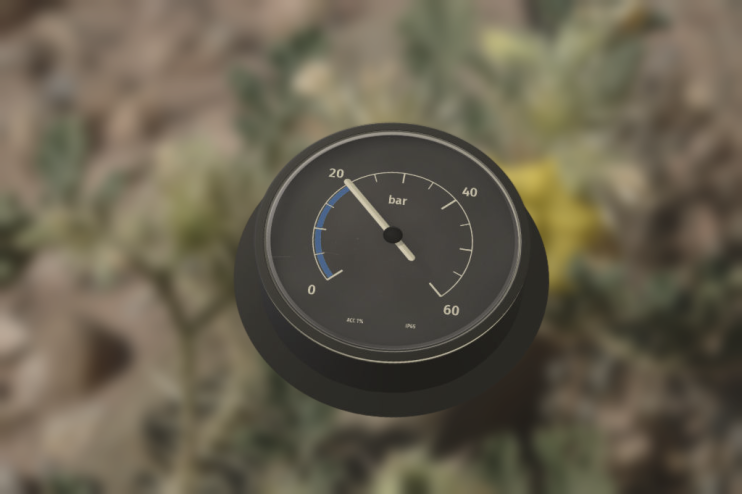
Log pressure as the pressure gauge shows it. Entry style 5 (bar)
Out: 20 (bar)
